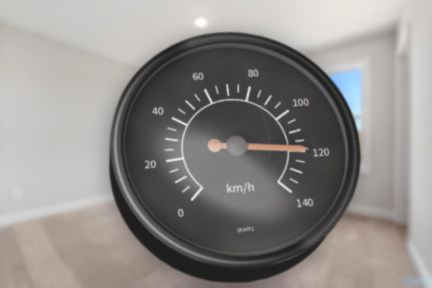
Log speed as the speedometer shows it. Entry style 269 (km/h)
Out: 120 (km/h)
